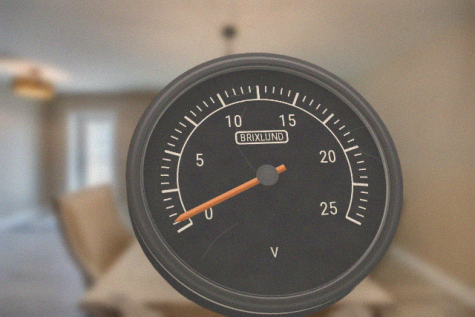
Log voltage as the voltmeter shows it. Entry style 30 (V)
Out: 0.5 (V)
